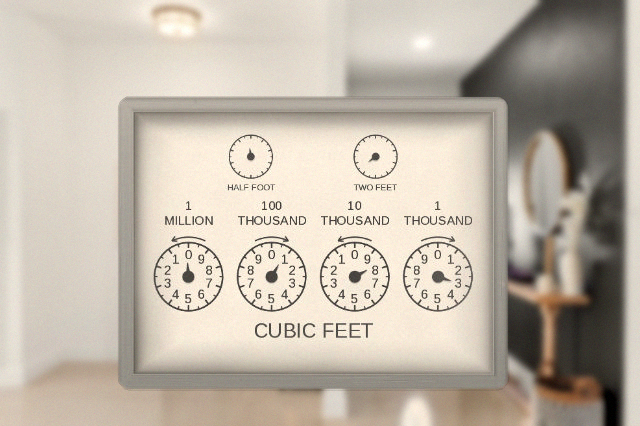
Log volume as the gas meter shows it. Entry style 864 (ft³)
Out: 8300 (ft³)
